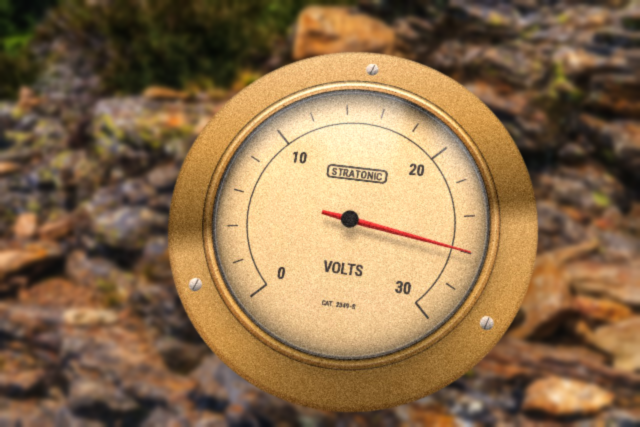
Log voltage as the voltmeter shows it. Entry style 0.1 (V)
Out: 26 (V)
